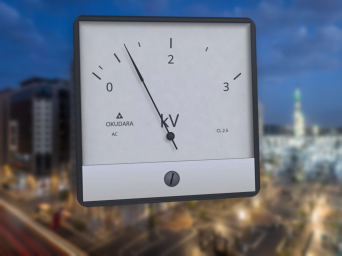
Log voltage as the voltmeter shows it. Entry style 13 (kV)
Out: 1.25 (kV)
